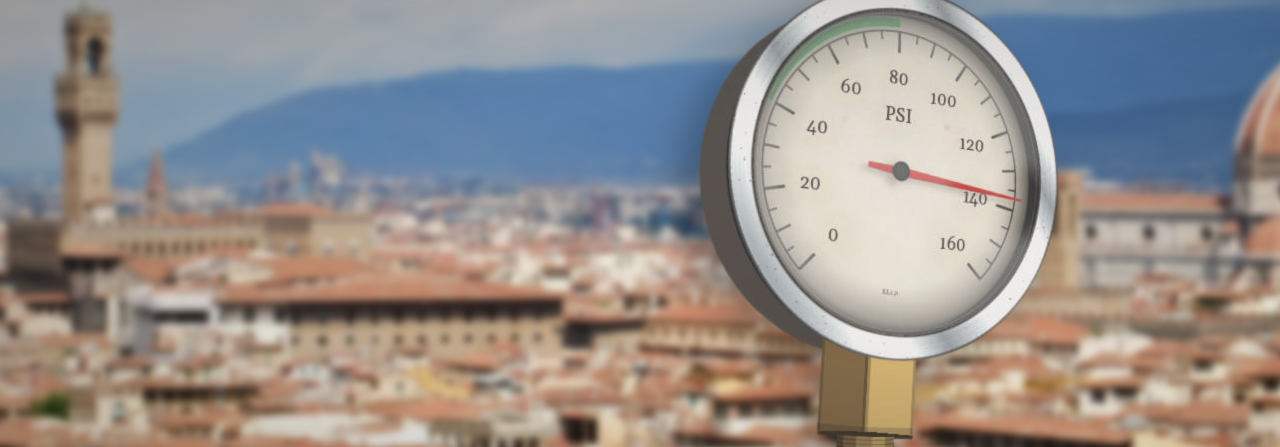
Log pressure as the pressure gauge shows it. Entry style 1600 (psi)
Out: 137.5 (psi)
